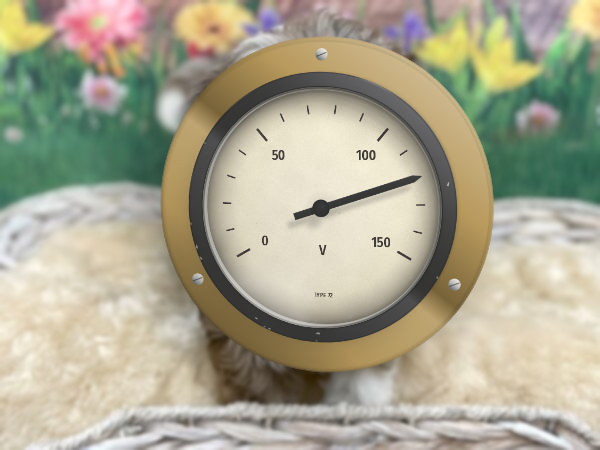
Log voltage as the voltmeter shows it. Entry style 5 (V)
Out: 120 (V)
